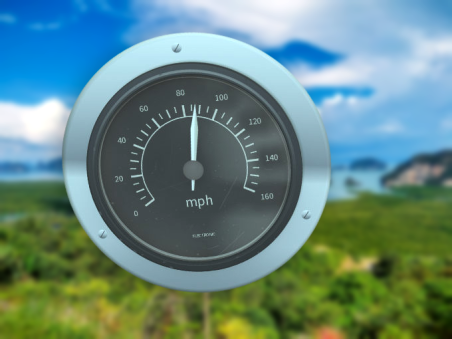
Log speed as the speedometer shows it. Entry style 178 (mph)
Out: 87.5 (mph)
